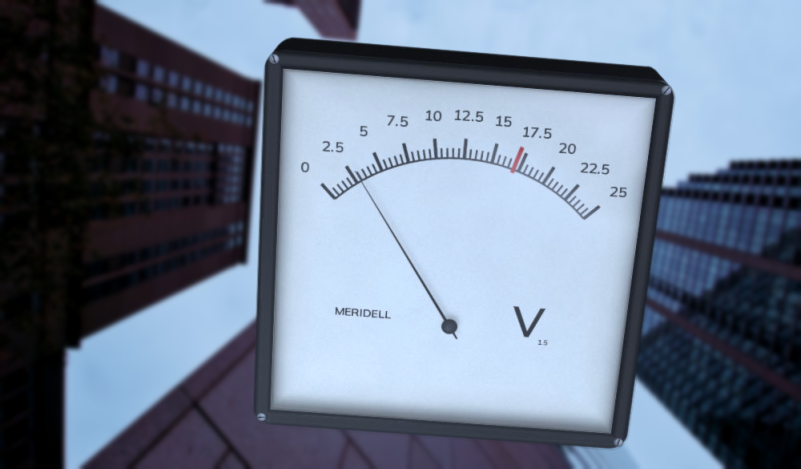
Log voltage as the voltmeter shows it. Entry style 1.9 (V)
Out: 3 (V)
